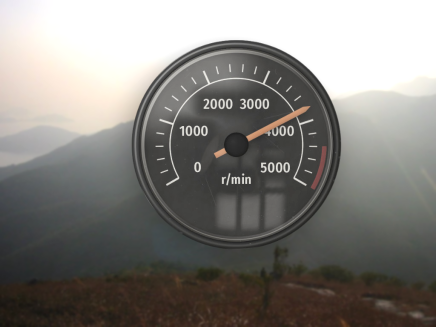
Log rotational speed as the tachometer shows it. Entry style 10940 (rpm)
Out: 3800 (rpm)
